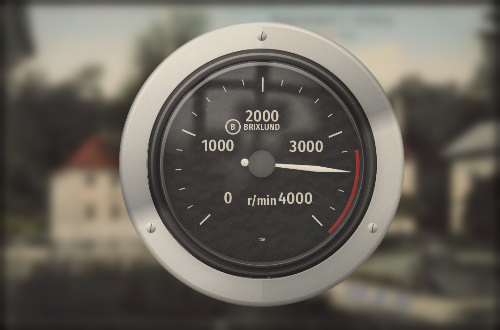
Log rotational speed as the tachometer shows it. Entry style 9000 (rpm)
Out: 3400 (rpm)
